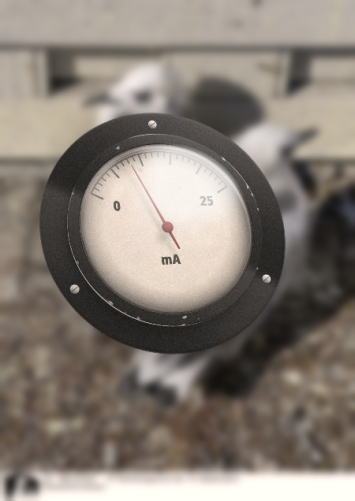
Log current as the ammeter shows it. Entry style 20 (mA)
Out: 8 (mA)
